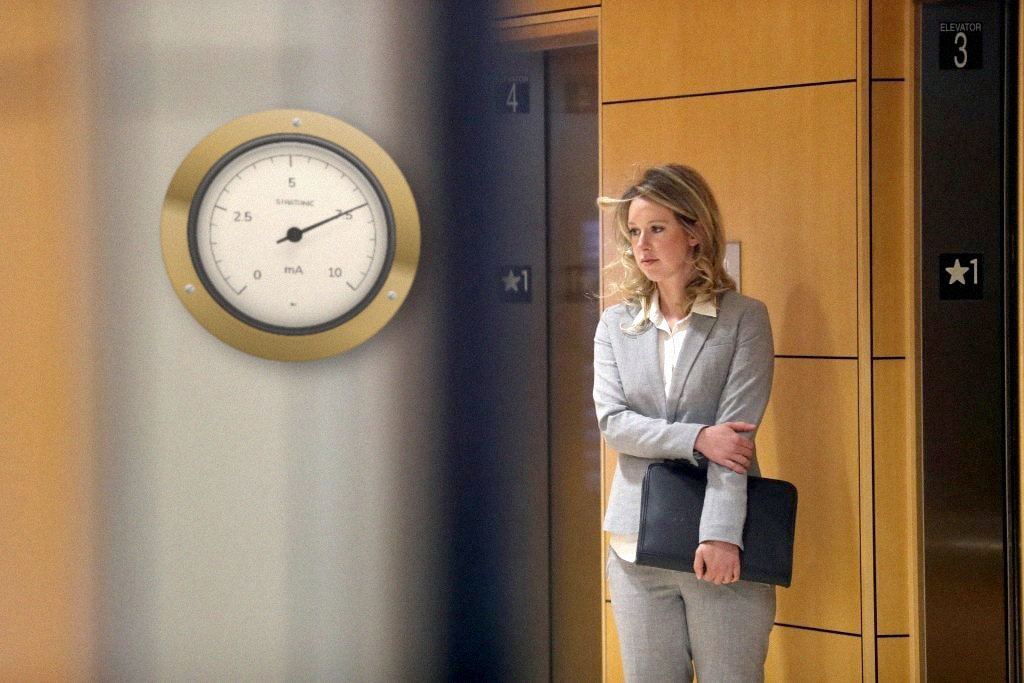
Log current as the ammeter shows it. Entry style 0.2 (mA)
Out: 7.5 (mA)
